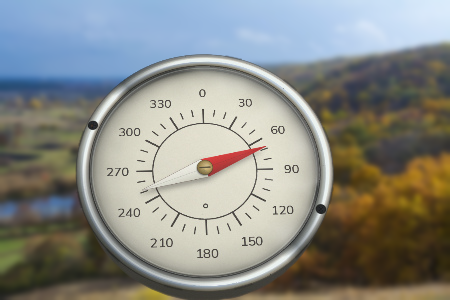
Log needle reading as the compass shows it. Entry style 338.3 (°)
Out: 70 (°)
